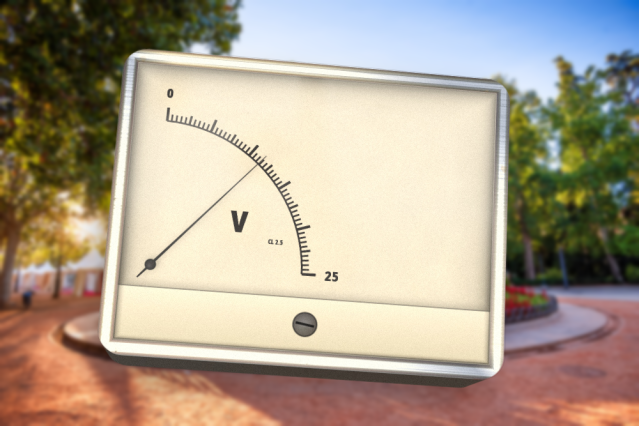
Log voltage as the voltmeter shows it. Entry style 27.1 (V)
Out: 11.5 (V)
